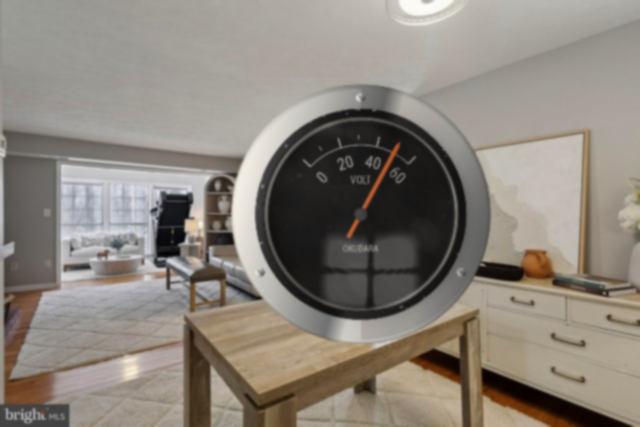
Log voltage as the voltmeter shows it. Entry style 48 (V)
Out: 50 (V)
